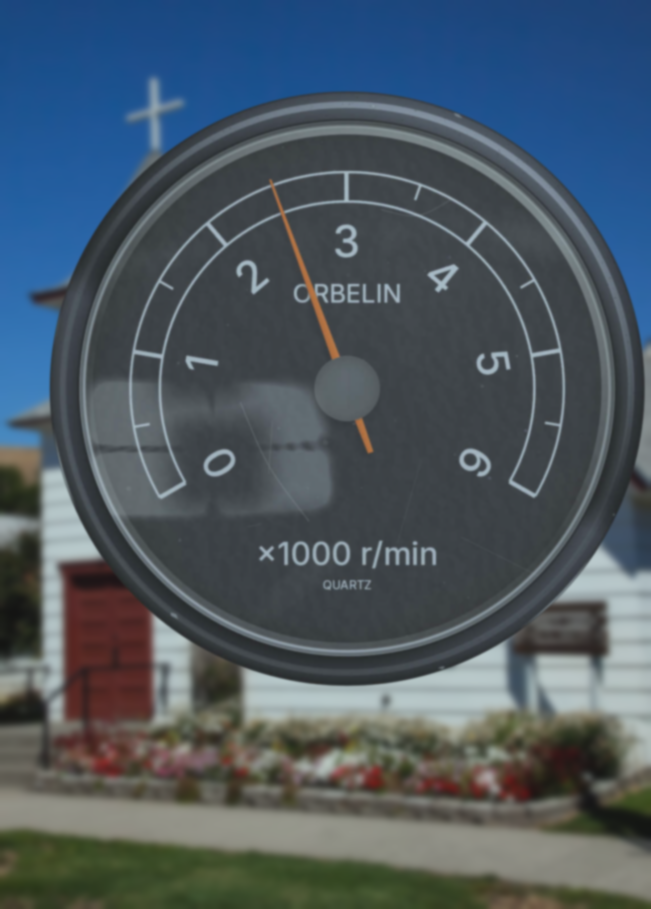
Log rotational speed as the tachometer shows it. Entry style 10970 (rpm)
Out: 2500 (rpm)
